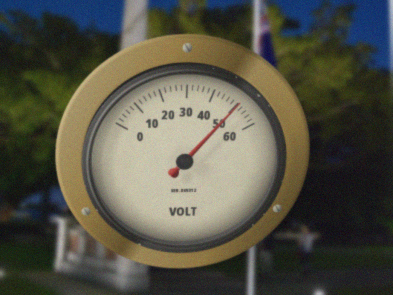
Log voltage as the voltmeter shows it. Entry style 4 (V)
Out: 50 (V)
